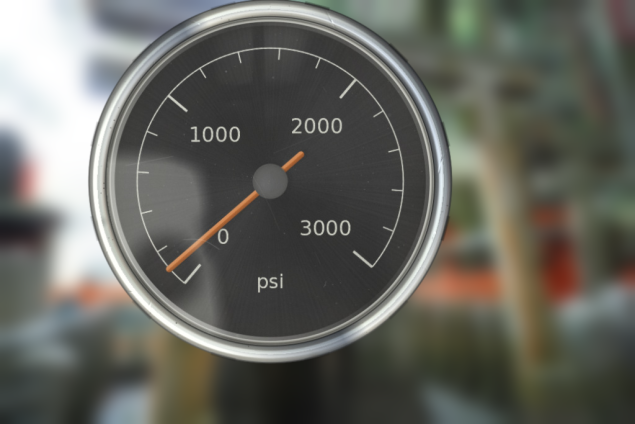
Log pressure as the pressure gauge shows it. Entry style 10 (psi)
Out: 100 (psi)
